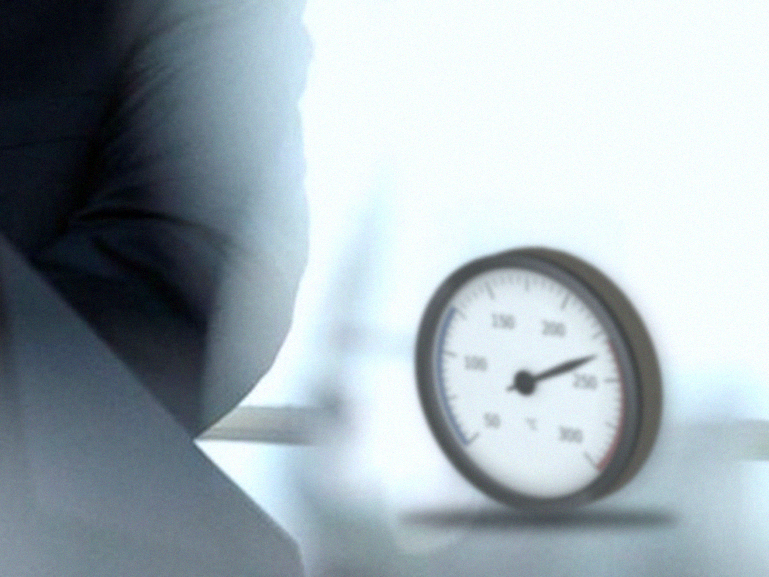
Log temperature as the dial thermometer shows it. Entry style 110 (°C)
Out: 235 (°C)
